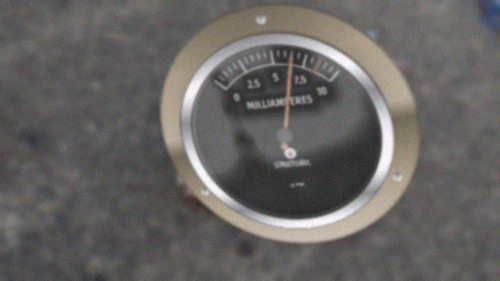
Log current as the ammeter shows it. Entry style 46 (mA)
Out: 6.5 (mA)
